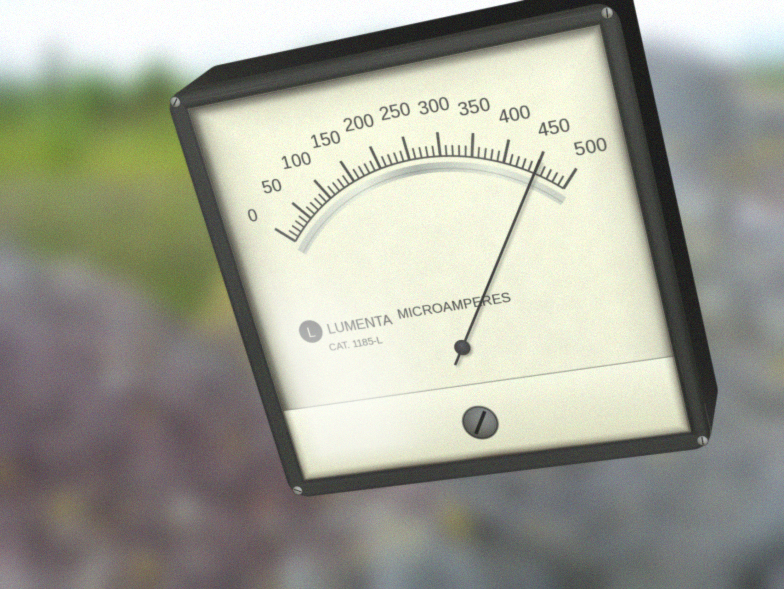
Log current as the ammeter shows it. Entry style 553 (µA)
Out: 450 (µA)
